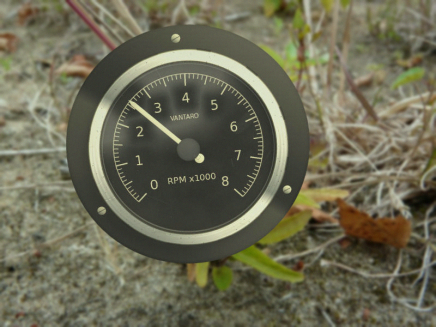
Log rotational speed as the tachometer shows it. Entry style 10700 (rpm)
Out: 2600 (rpm)
